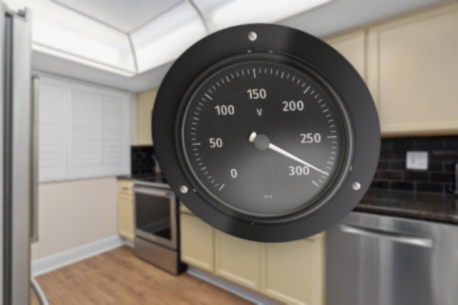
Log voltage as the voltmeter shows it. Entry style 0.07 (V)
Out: 285 (V)
